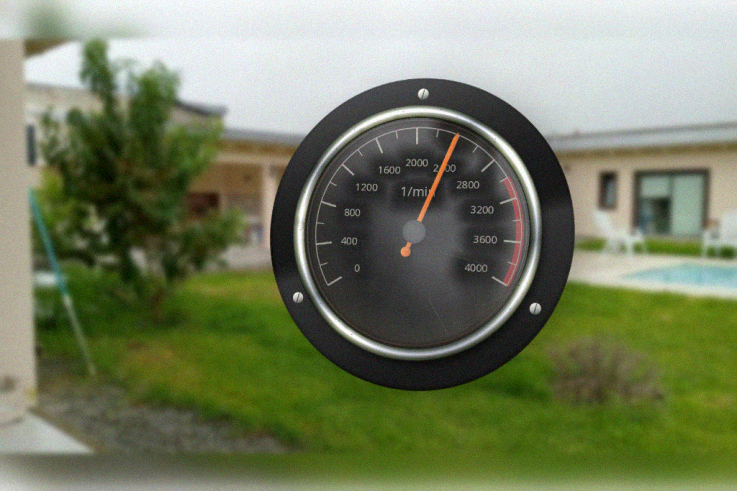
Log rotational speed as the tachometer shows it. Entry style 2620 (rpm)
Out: 2400 (rpm)
